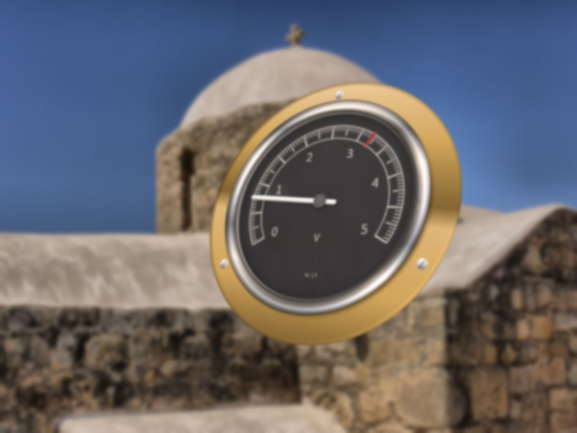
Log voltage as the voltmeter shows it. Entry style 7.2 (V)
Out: 0.75 (V)
